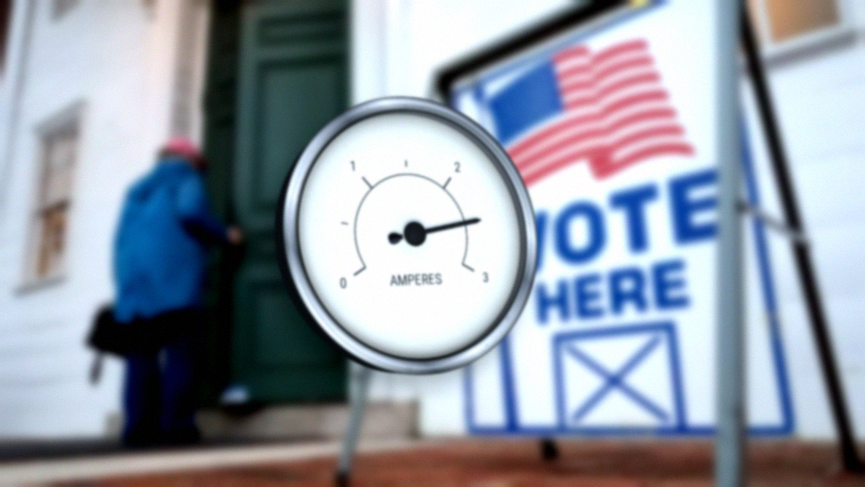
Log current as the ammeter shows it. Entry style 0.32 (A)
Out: 2.5 (A)
